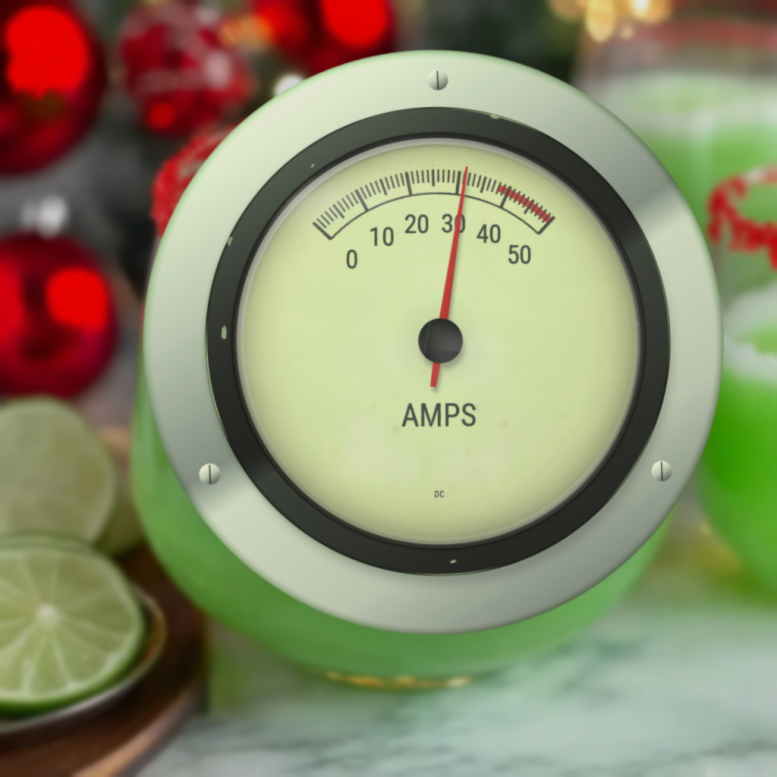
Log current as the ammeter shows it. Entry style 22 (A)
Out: 31 (A)
